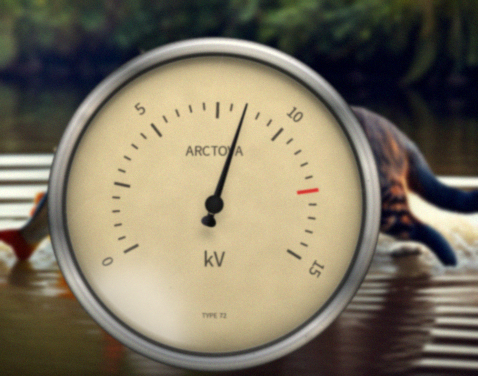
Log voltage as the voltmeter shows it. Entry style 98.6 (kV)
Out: 8.5 (kV)
